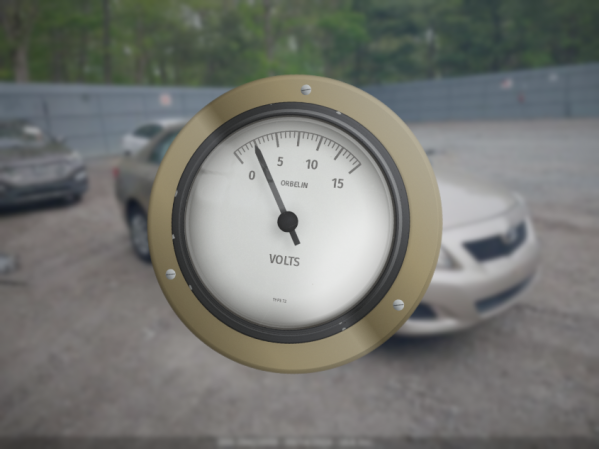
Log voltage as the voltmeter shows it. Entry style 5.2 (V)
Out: 2.5 (V)
